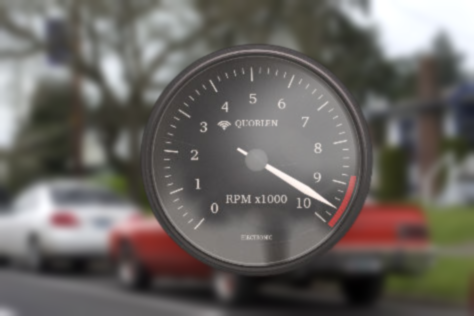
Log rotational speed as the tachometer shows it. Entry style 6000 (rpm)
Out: 9600 (rpm)
